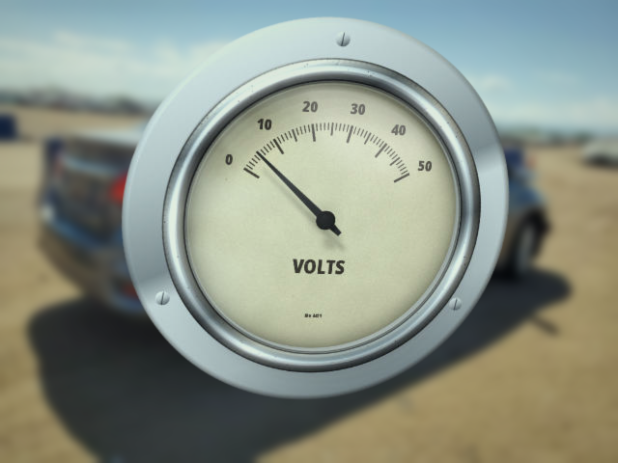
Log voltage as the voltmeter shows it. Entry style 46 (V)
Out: 5 (V)
